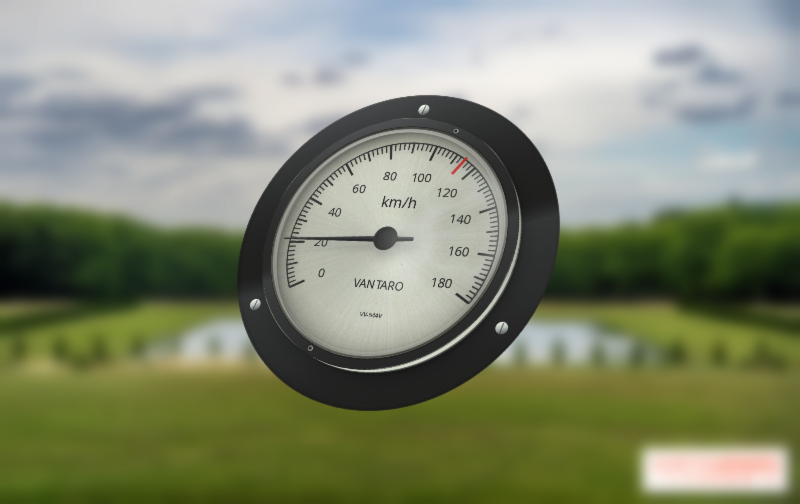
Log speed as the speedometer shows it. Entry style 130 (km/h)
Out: 20 (km/h)
